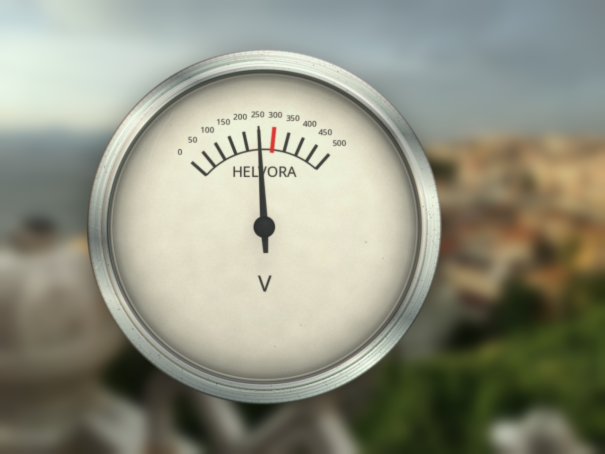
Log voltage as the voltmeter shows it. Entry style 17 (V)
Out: 250 (V)
